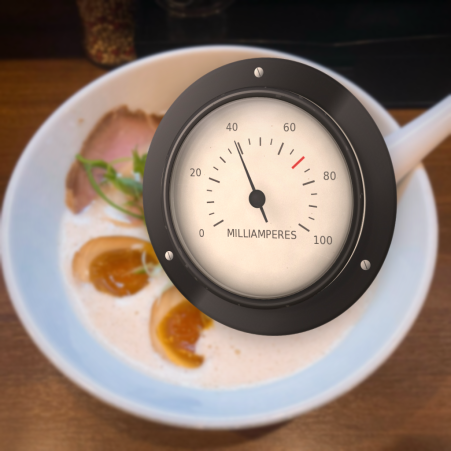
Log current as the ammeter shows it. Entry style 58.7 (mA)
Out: 40 (mA)
